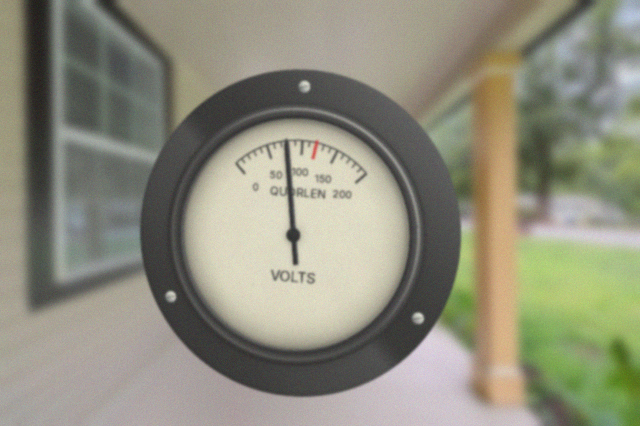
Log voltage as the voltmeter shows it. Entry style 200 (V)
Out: 80 (V)
